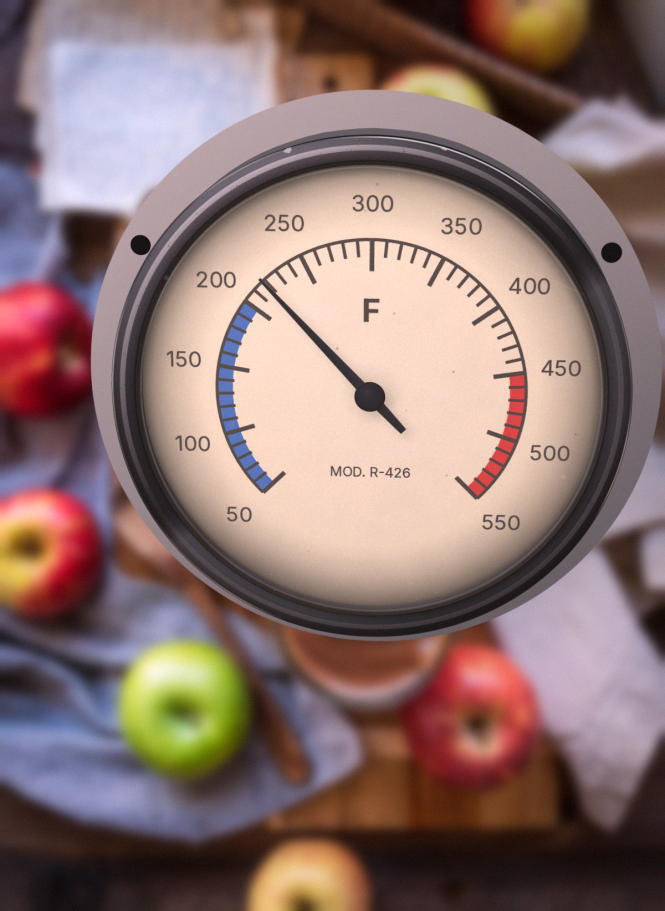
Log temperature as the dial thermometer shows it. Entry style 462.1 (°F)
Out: 220 (°F)
